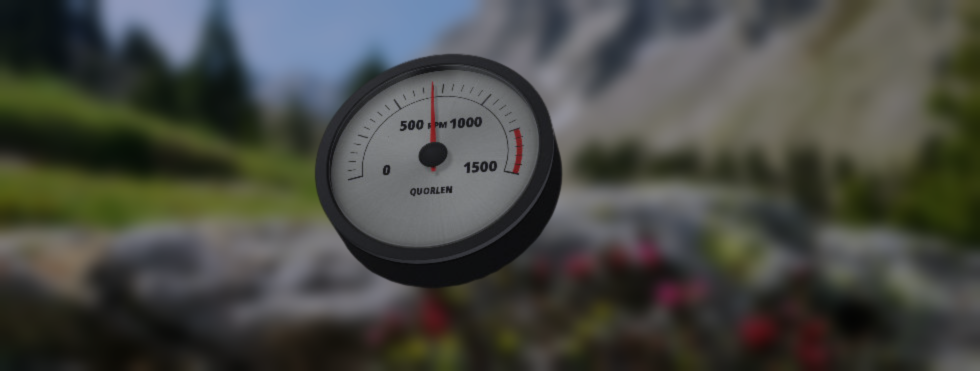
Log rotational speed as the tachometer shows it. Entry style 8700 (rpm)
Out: 700 (rpm)
